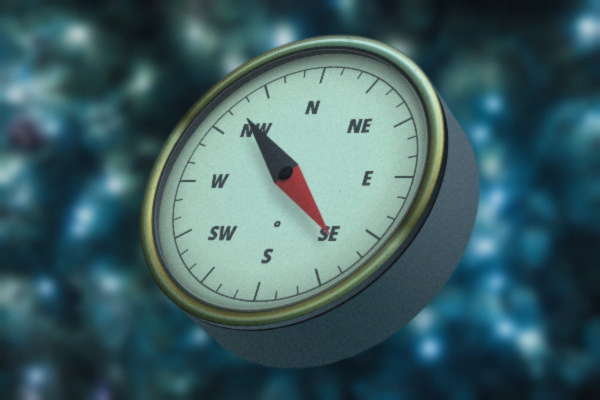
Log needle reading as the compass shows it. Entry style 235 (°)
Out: 135 (°)
